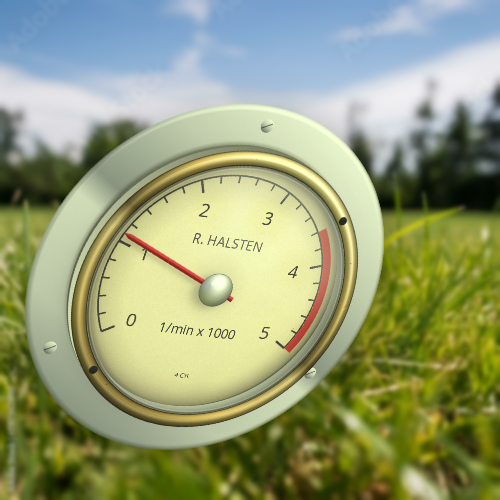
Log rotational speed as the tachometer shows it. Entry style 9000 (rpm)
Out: 1100 (rpm)
